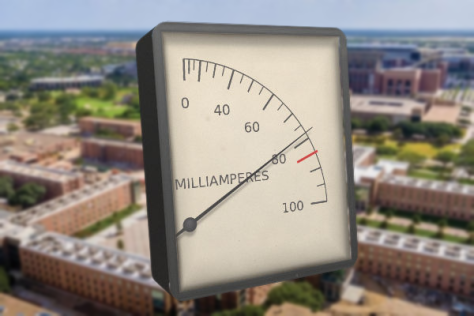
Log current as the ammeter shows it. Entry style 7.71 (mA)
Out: 77.5 (mA)
